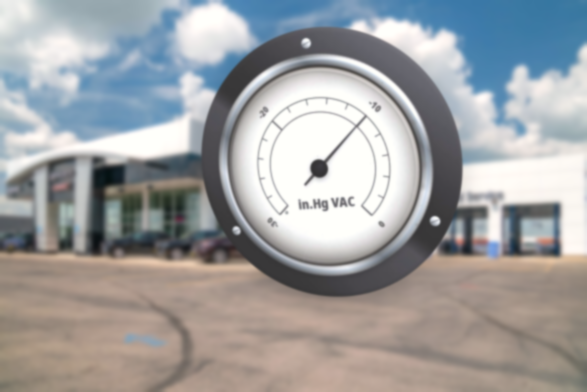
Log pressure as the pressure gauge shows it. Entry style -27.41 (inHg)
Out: -10 (inHg)
